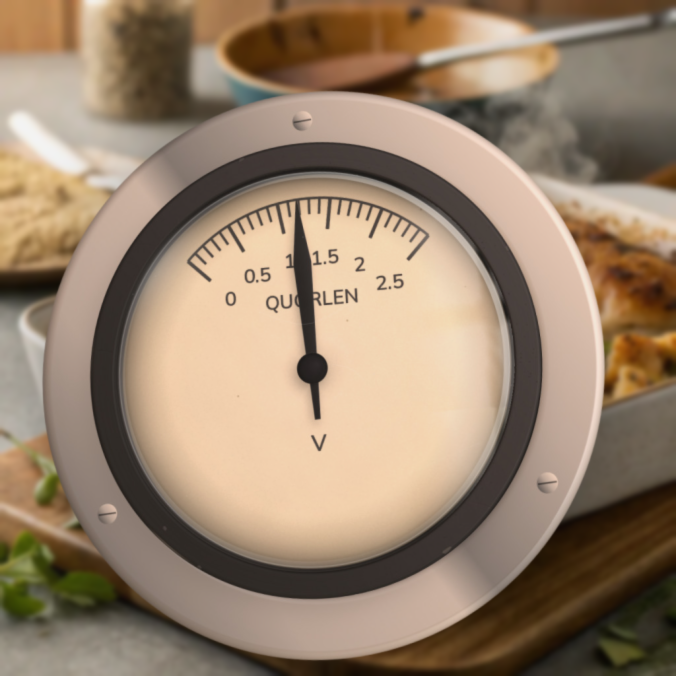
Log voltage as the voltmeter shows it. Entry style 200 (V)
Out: 1.2 (V)
